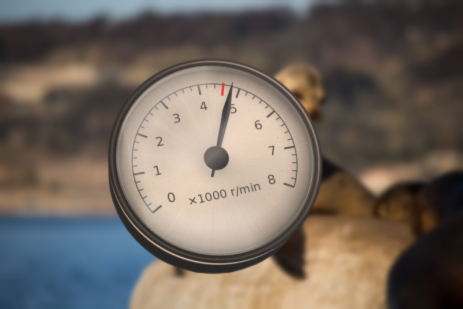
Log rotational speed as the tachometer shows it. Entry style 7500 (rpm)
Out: 4800 (rpm)
